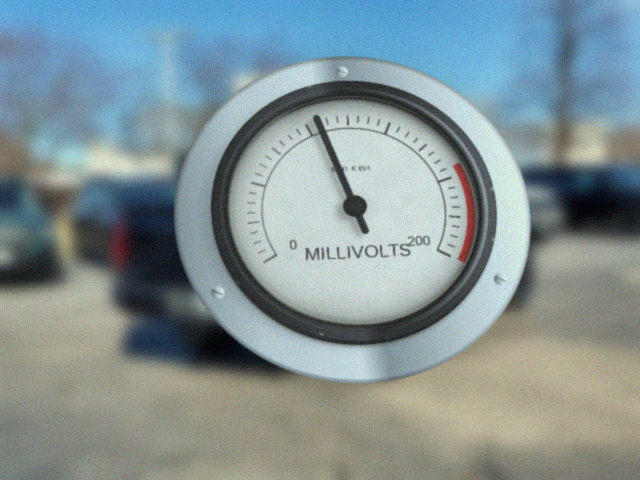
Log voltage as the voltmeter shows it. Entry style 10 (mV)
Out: 85 (mV)
